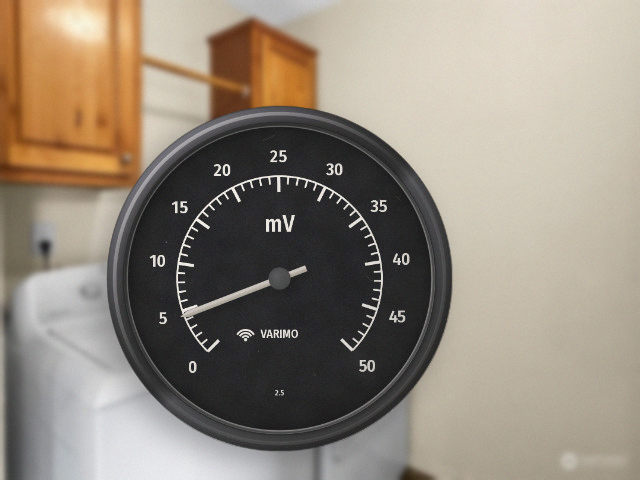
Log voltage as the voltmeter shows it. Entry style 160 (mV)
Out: 4.5 (mV)
